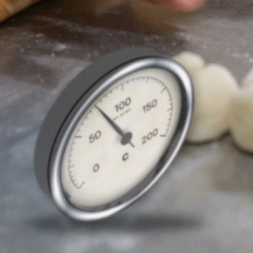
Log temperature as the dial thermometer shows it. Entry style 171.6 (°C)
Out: 75 (°C)
